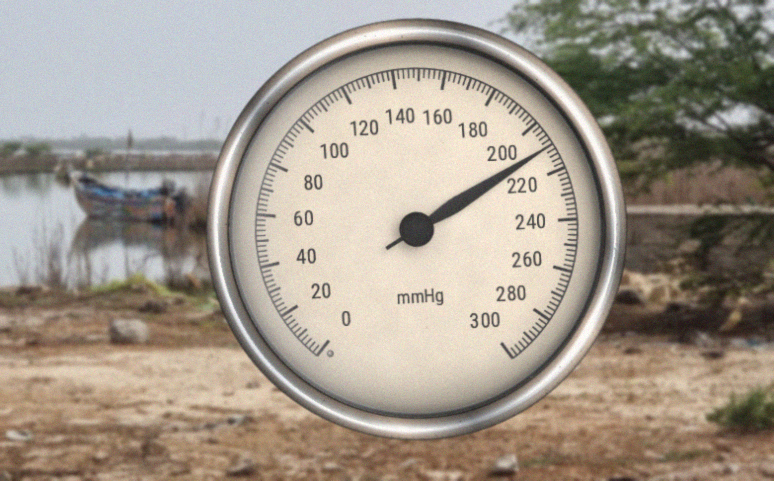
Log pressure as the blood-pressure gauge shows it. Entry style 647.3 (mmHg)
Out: 210 (mmHg)
